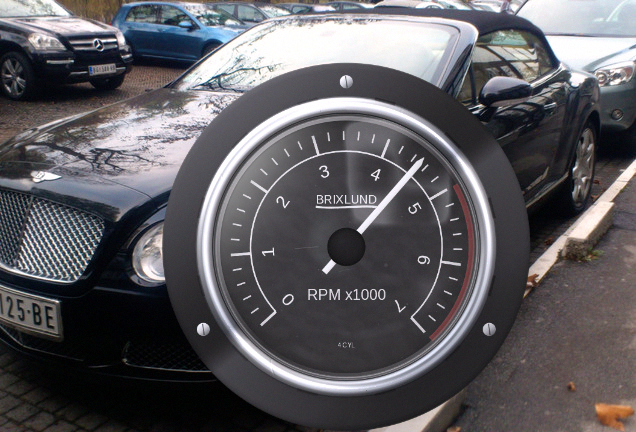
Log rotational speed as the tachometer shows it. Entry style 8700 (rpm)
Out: 4500 (rpm)
